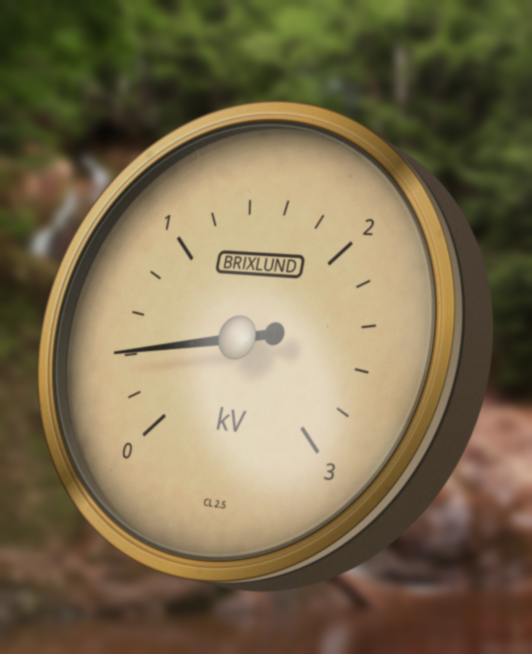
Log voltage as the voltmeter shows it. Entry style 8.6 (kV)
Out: 0.4 (kV)
